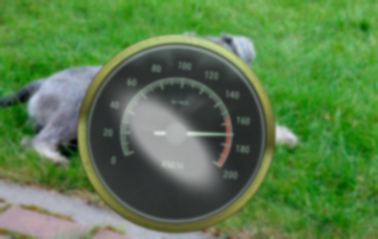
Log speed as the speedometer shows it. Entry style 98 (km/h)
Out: 170 (km/h)
